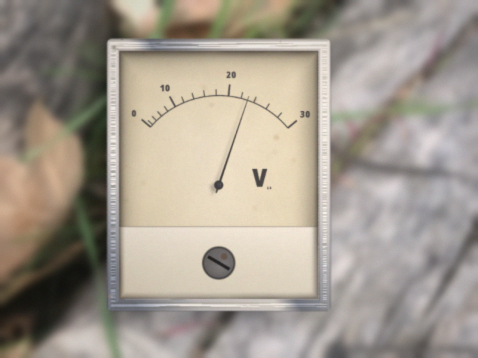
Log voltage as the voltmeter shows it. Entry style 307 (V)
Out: 23 (V)
